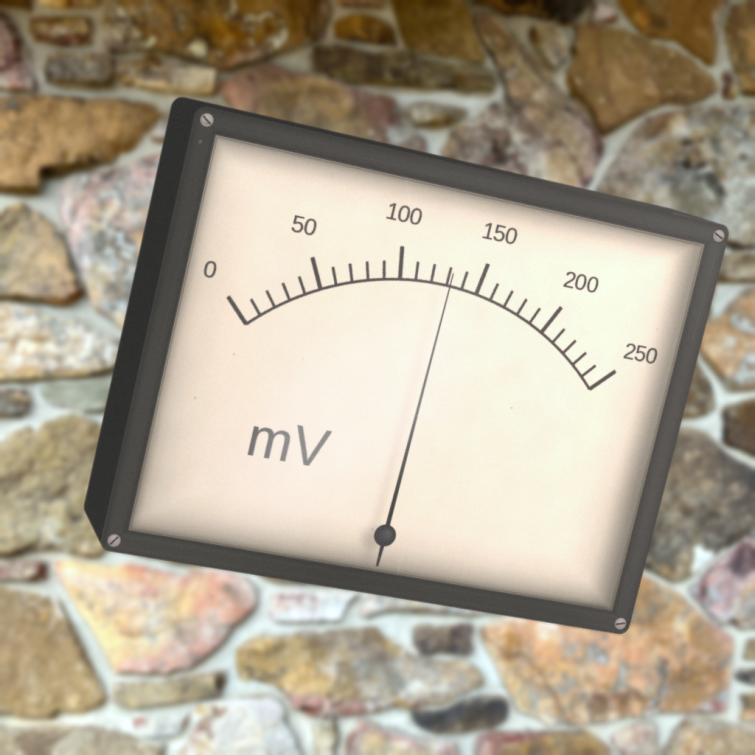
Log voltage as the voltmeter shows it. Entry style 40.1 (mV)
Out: 130 (mV)
